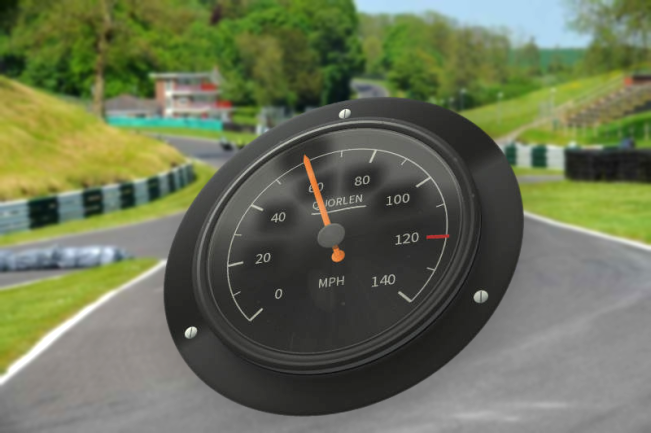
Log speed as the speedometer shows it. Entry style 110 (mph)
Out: 60 (mph)
